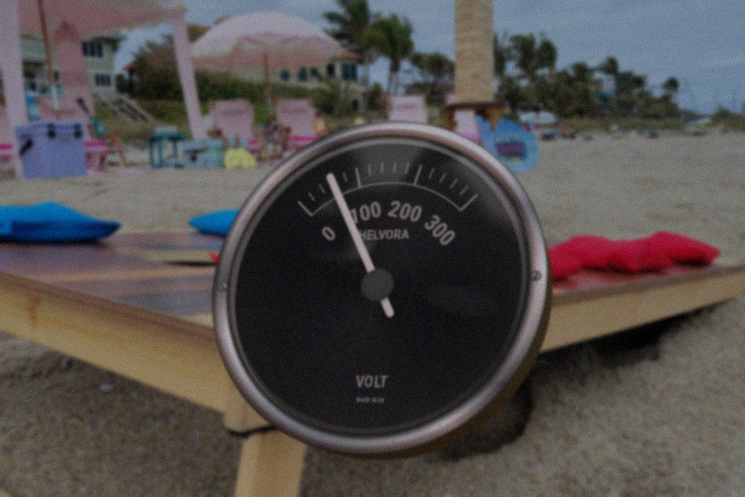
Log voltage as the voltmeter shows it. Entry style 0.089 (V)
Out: 60 (V)
